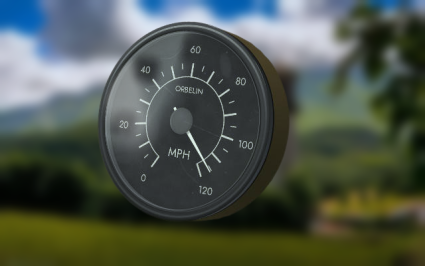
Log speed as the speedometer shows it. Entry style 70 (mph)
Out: 115 (mph)
